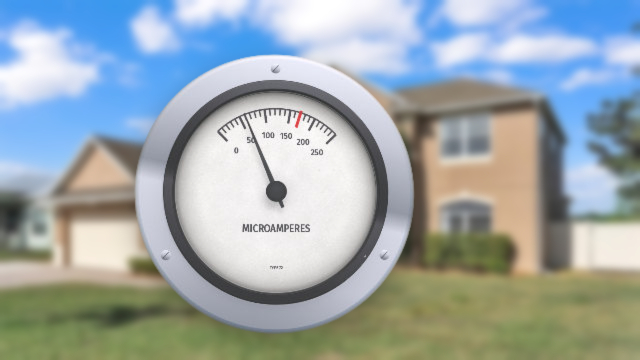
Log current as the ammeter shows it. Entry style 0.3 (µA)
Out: 60 (µA)
